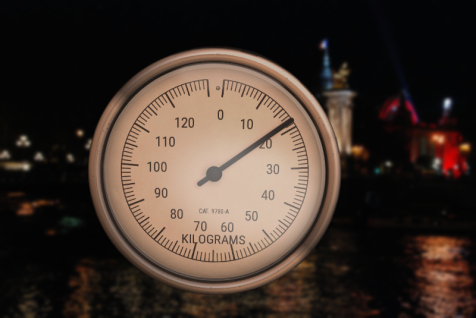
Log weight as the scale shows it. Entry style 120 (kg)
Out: 18 (kg)
